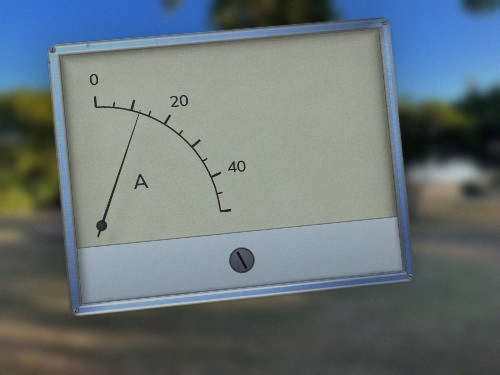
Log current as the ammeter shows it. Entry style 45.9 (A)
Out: 12.5 (A)
